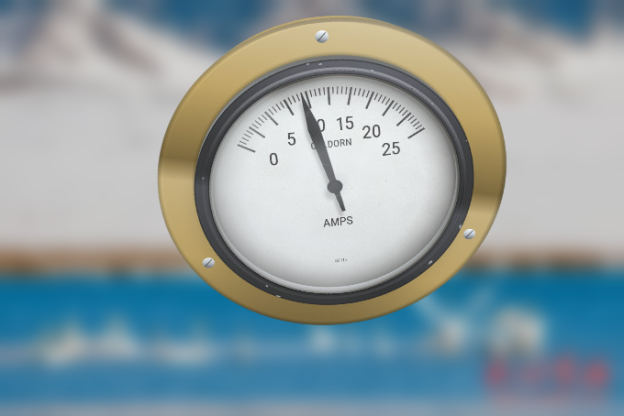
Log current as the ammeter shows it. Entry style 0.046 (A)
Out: 9.5 (A)
